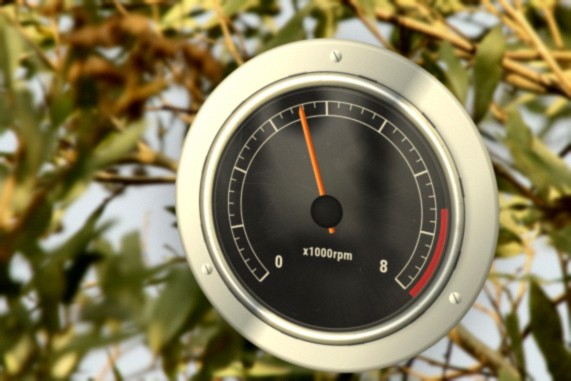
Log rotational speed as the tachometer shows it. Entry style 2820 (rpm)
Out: 3600 (rpm)
